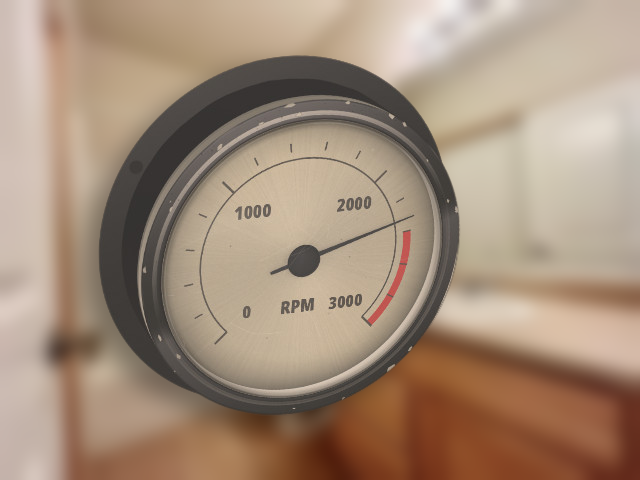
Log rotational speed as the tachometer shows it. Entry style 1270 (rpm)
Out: 2300 (rpm)
